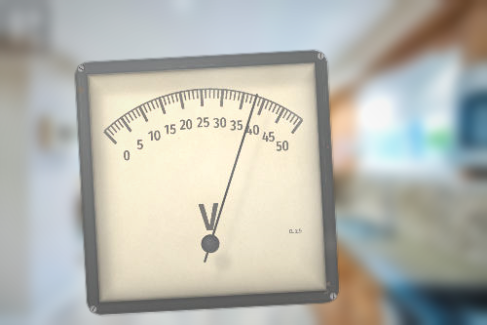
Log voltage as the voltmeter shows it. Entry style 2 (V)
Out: 38 (V)
